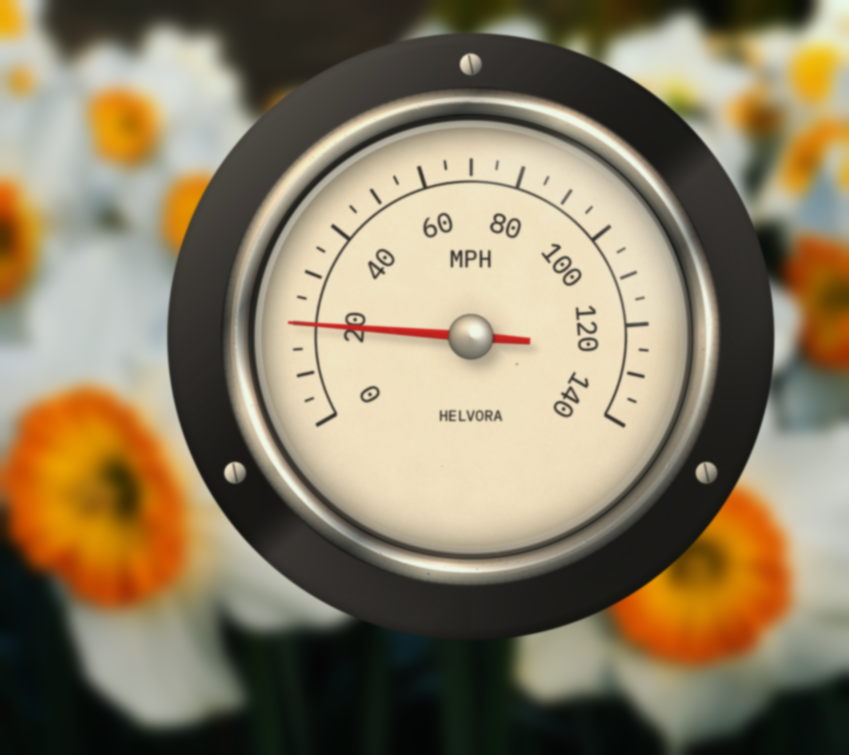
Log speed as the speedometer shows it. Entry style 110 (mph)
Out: 20 (mph)
